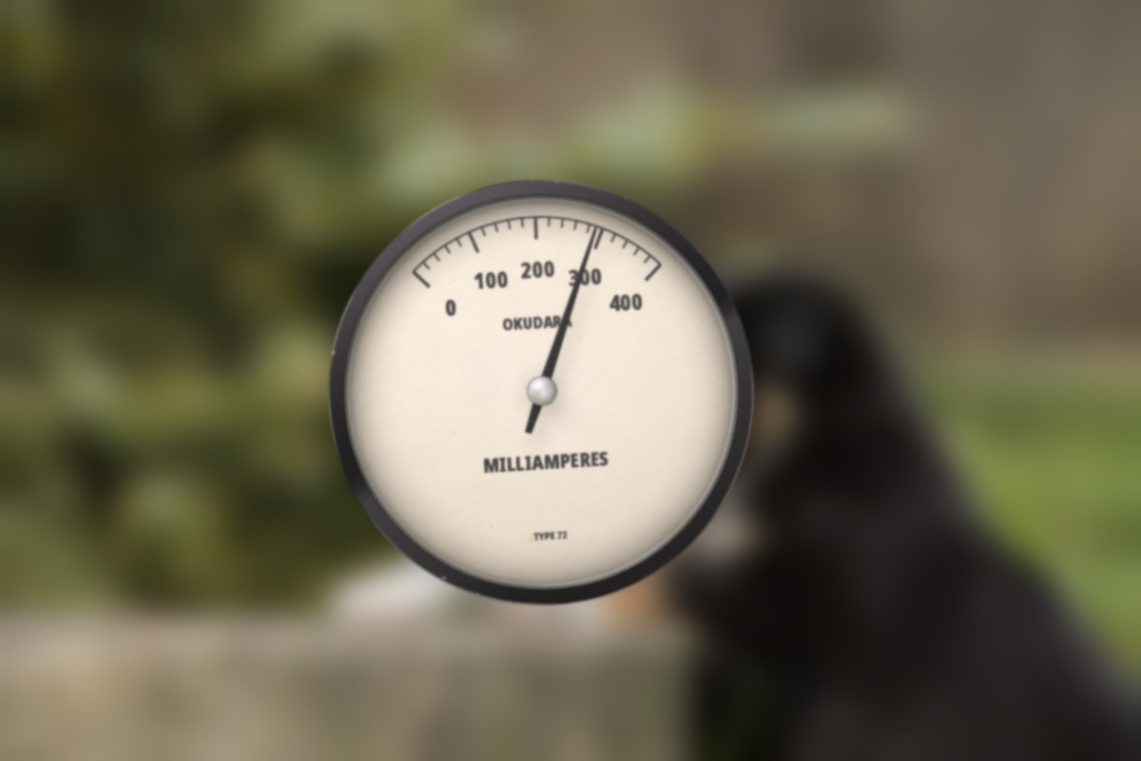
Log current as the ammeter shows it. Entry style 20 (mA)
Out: 290 (mA)
